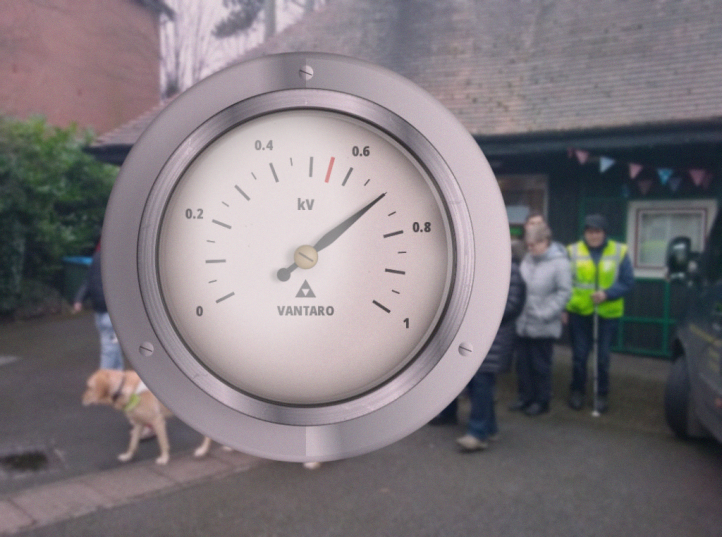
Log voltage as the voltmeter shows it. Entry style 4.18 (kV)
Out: 0.7 (kV)
